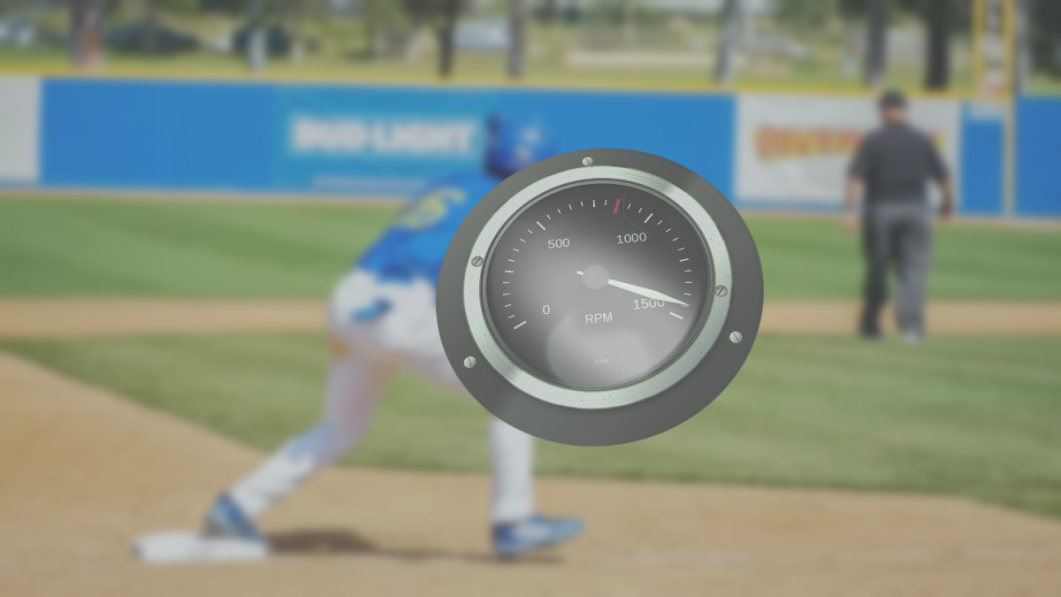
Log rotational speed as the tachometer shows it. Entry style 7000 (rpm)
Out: 1450 (rpm)
